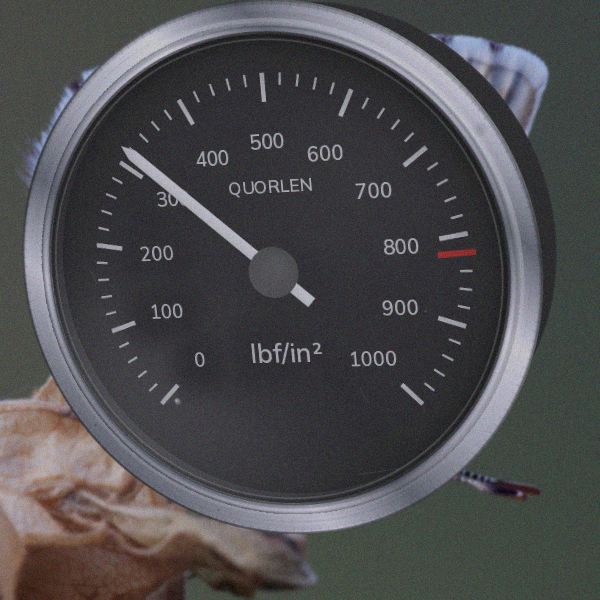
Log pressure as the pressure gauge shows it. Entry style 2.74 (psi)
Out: 320 (psi)
